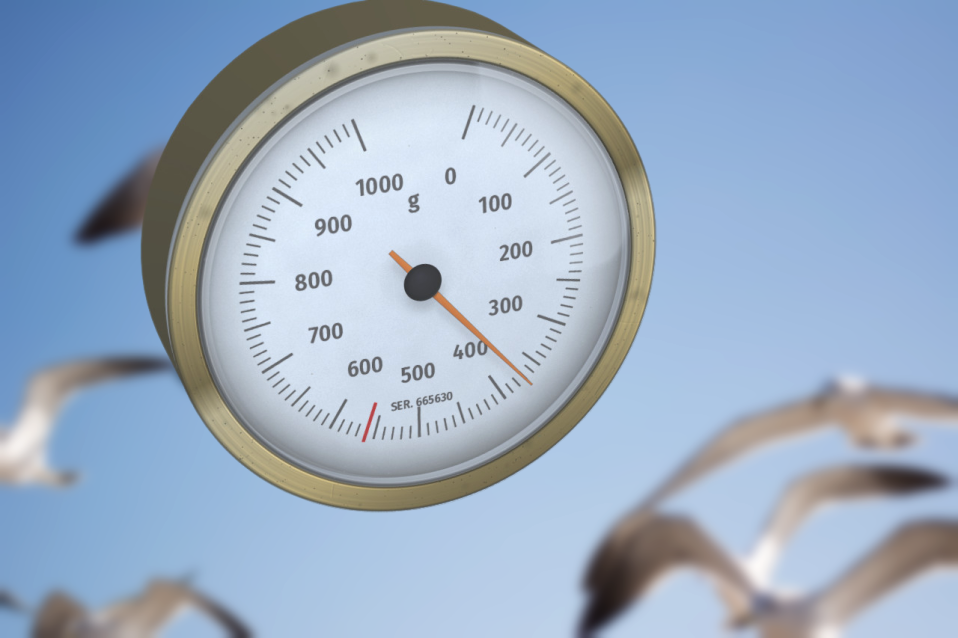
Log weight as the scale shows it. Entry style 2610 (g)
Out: 370 (g)
